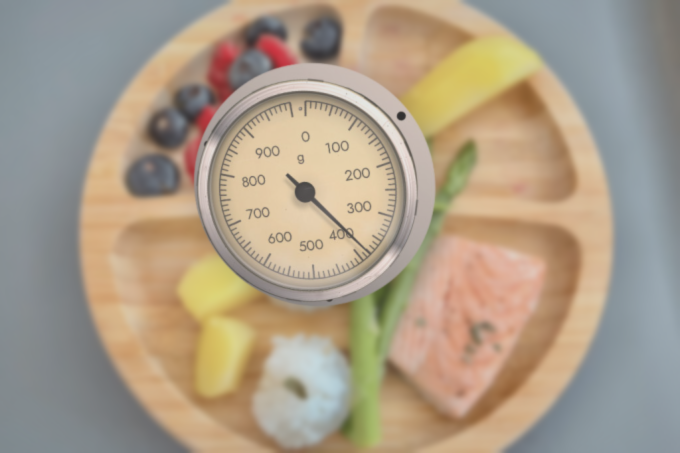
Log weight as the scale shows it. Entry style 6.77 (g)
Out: 380 (g)
